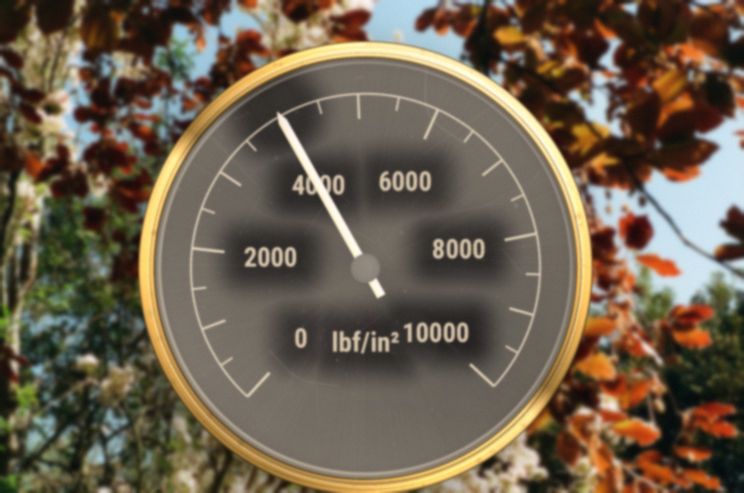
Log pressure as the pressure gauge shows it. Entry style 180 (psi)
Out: 4000 (psi)
